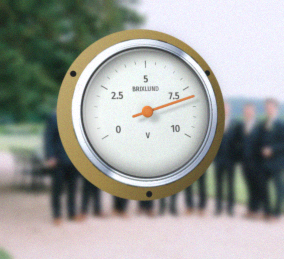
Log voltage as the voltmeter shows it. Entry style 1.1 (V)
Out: 8 (V)
